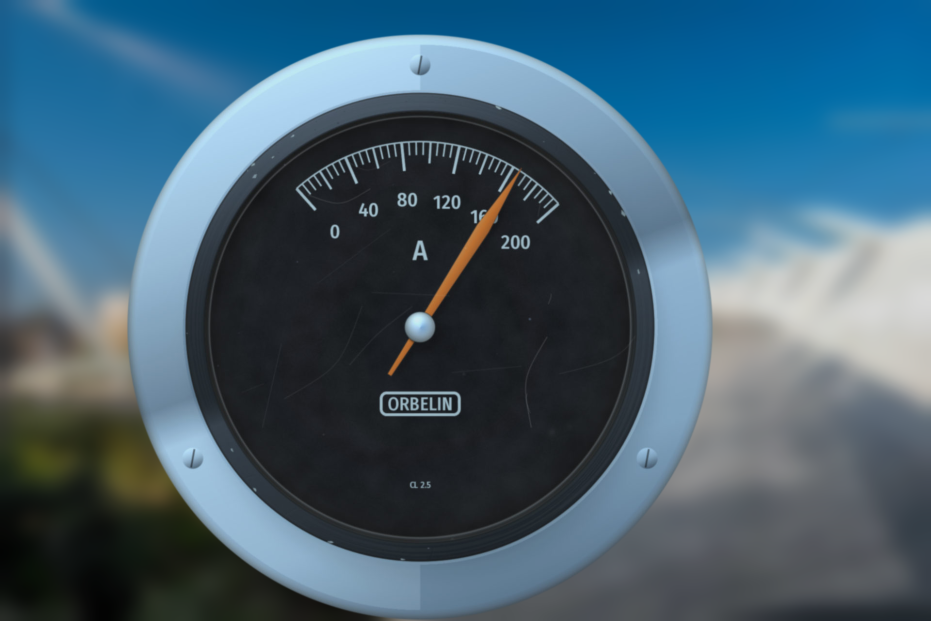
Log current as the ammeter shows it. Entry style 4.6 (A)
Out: 165 (A)
